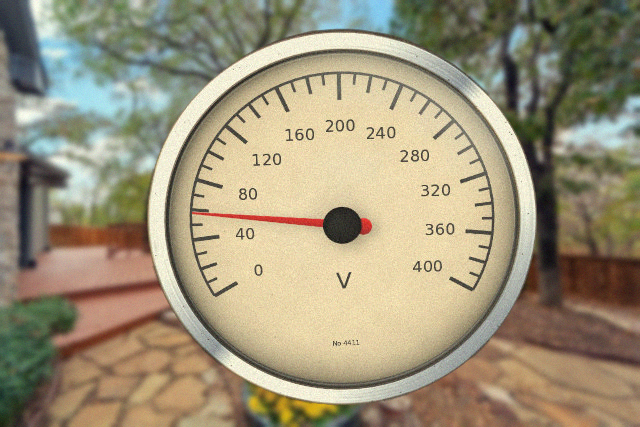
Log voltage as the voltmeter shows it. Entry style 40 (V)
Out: 60 (V)
